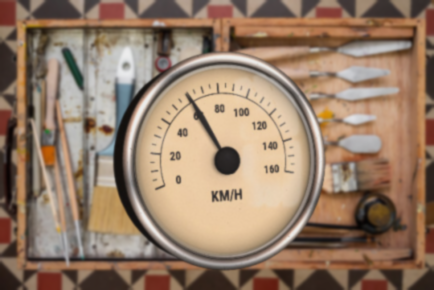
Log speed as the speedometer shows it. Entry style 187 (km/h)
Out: 60 (km/h)
